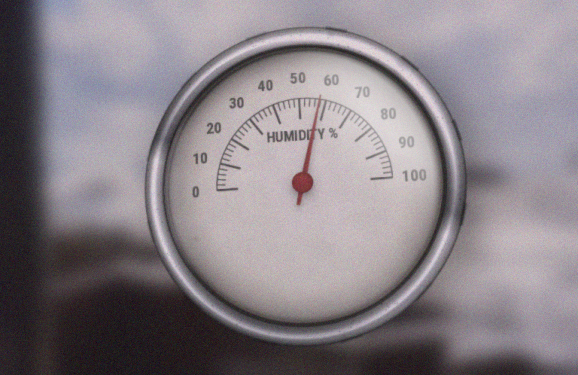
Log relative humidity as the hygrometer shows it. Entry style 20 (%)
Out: 58 (%)
